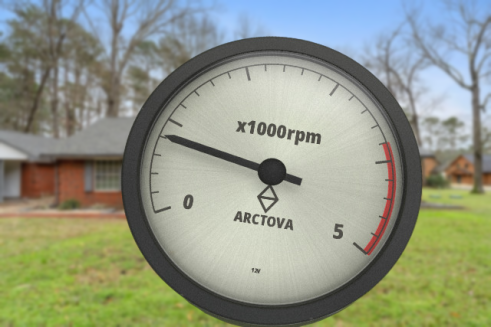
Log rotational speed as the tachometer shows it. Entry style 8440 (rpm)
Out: 800 (rpm)
